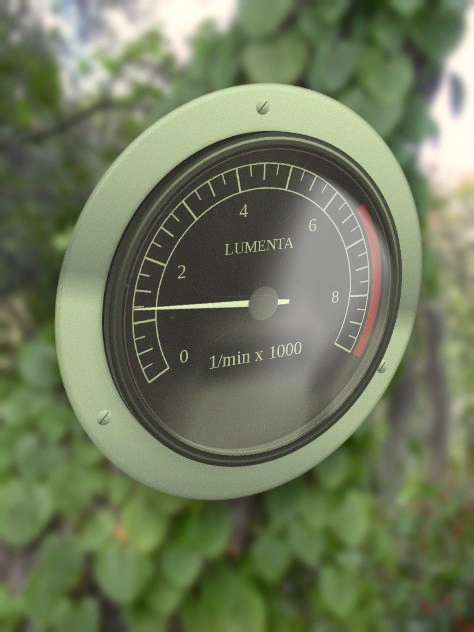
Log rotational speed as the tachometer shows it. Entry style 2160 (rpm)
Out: 1250 (rpm)
